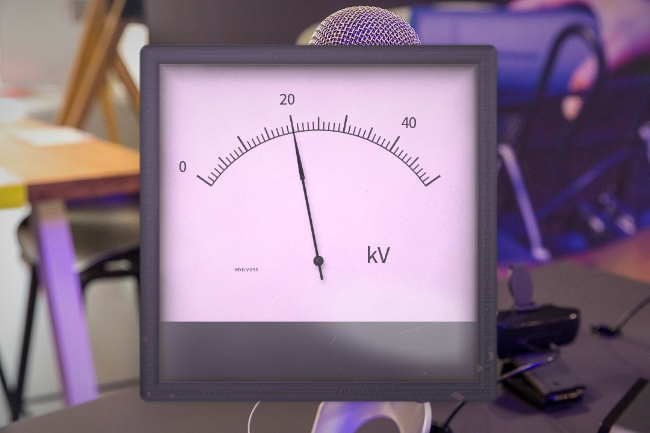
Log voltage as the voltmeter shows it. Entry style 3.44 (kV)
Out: 20 (kV)
